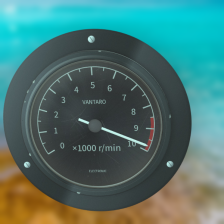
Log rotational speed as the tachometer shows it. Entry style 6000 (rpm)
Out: 9750 (rpm)
